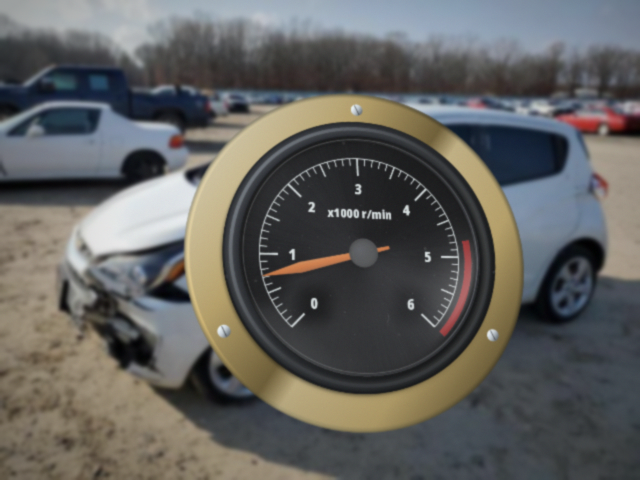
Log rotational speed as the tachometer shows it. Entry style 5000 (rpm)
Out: 700 (rpm)
